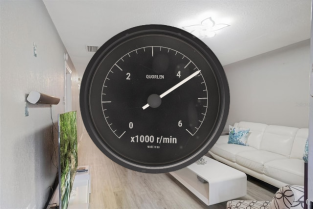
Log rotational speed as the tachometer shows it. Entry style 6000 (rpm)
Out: 4300 (rpm)
